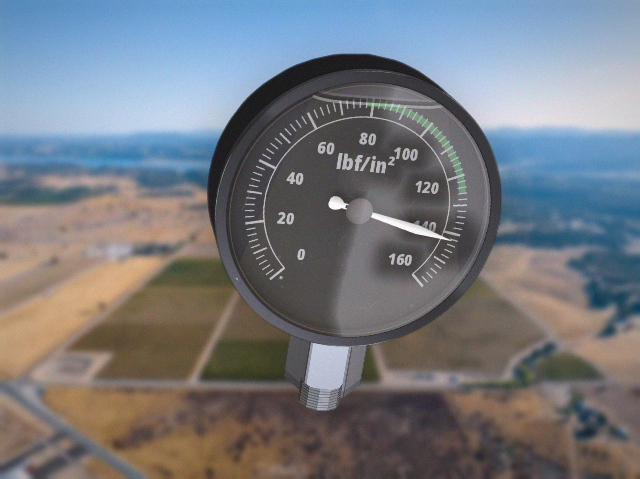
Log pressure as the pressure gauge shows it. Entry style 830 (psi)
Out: 142 (psi)
